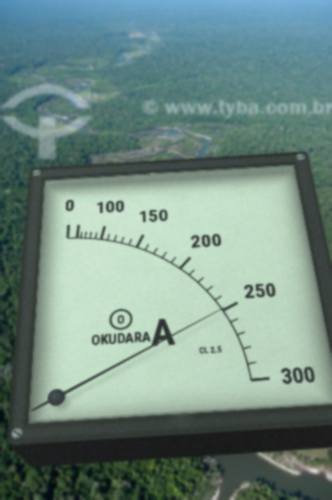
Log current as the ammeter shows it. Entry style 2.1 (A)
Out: 250 (A)
